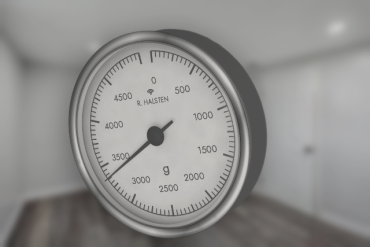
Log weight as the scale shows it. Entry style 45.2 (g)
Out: 3350 (g)
